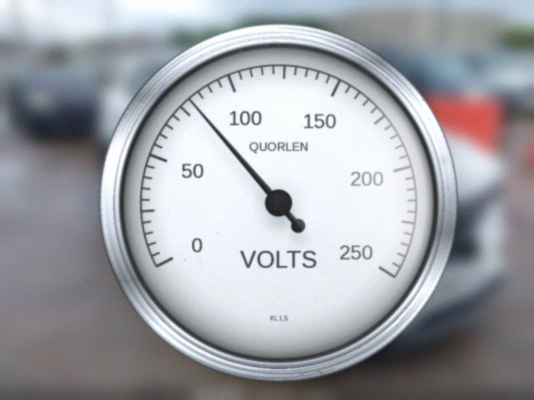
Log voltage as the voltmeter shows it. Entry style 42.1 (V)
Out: 80 (V)
